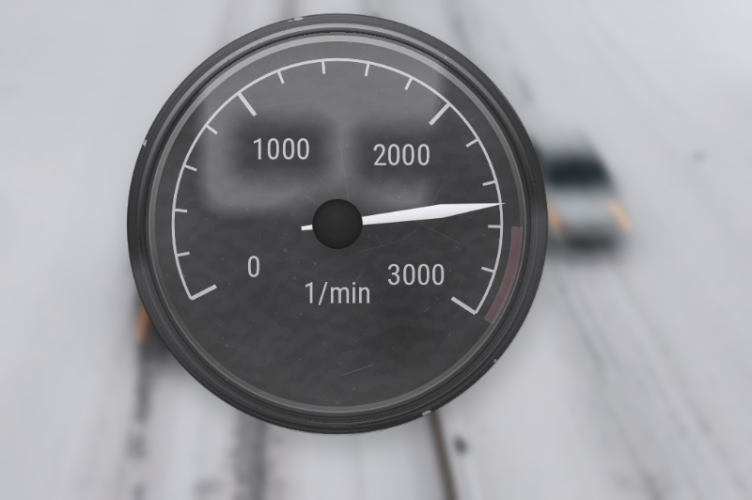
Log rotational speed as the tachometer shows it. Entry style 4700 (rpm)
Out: 2500 (rpm)
